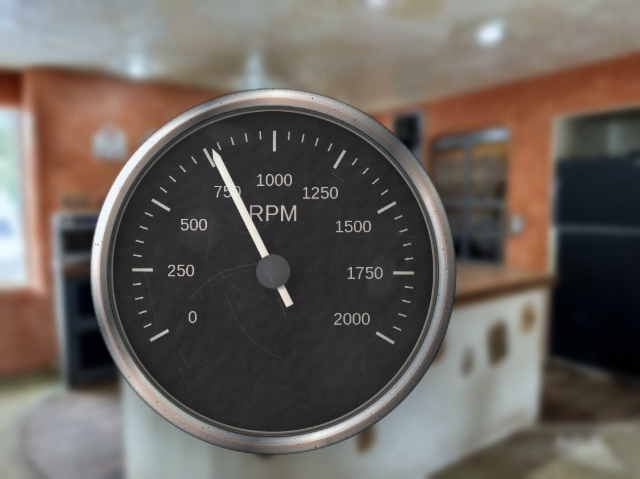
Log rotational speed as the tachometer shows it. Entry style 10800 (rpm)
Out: 775 (rpm)
